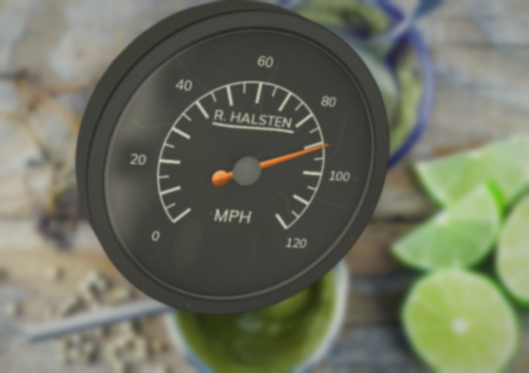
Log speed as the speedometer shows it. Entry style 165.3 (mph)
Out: 90 (mph)
